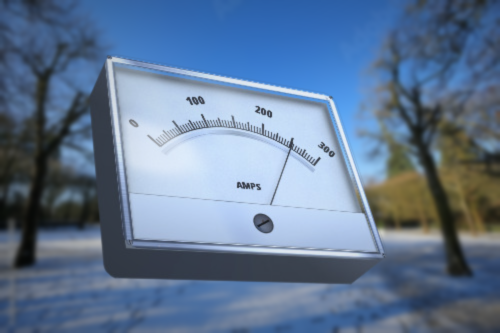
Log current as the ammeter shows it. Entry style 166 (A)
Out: 250 (A)
